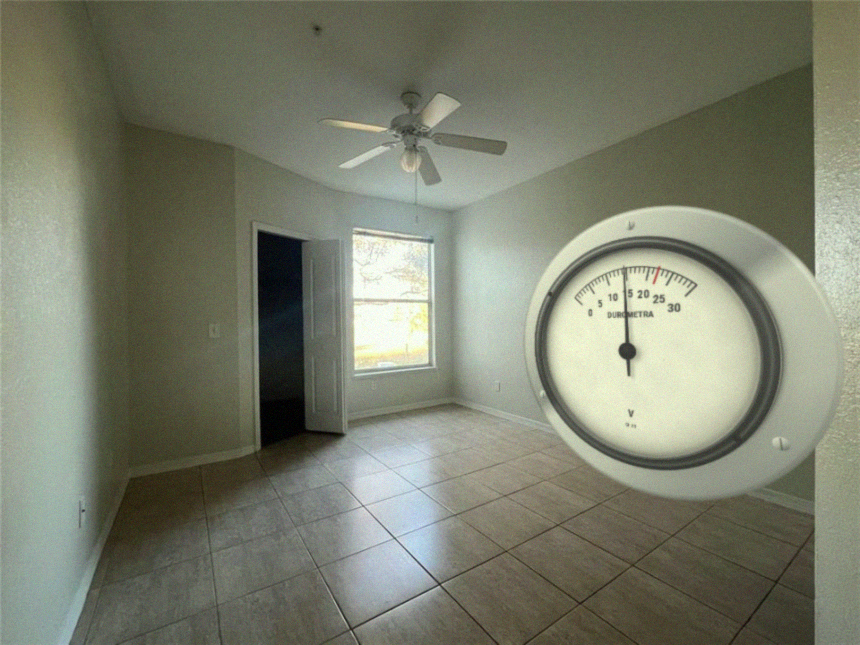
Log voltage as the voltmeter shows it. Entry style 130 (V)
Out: 15 (V)
